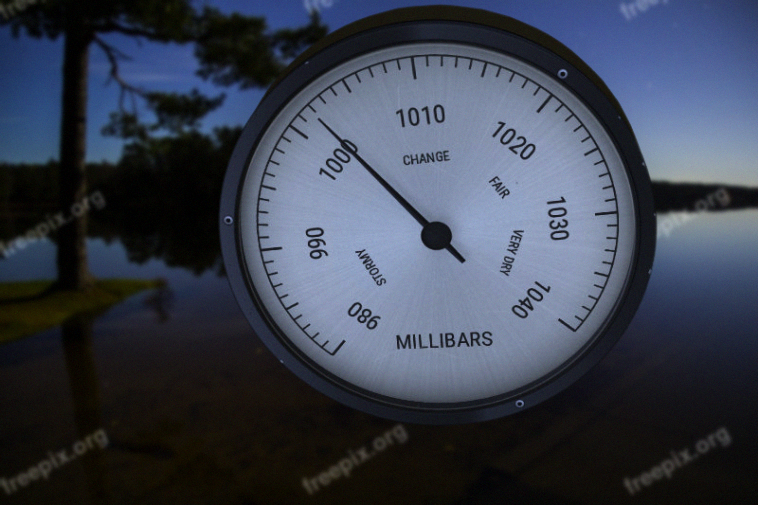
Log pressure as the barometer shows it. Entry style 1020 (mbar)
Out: 1002 (mbar)
